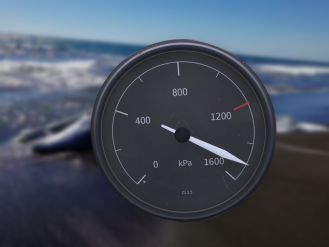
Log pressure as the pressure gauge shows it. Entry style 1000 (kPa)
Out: 1500 (kPa)
